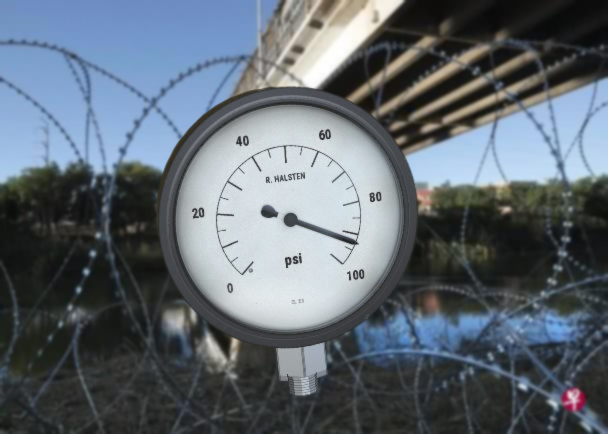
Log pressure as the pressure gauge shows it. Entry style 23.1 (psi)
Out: 92.5 (psi)
